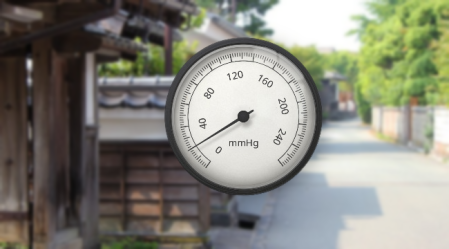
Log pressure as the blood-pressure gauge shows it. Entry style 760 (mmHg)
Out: 20 (mmHg)
